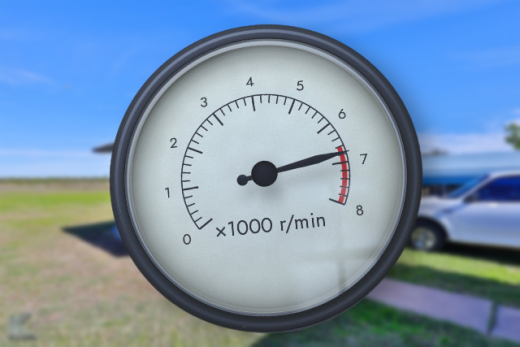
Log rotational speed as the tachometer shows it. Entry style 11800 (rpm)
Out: 6800 (rpm)
